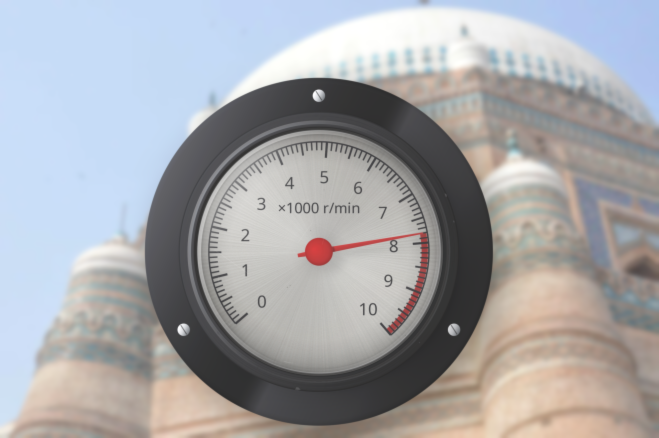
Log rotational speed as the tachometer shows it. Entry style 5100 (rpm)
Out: 7800 (rpm)
